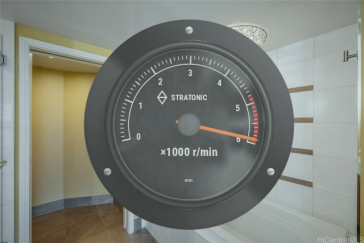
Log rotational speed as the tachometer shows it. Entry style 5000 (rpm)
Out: 5900 (rpm)
